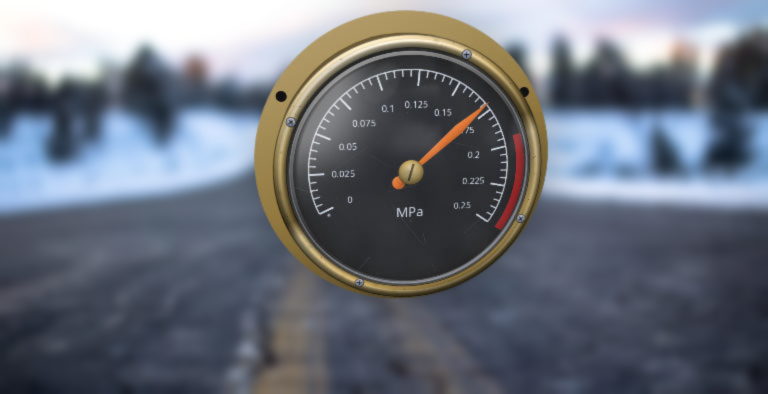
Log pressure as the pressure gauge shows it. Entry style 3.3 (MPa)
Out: 0.17 (MPa)
